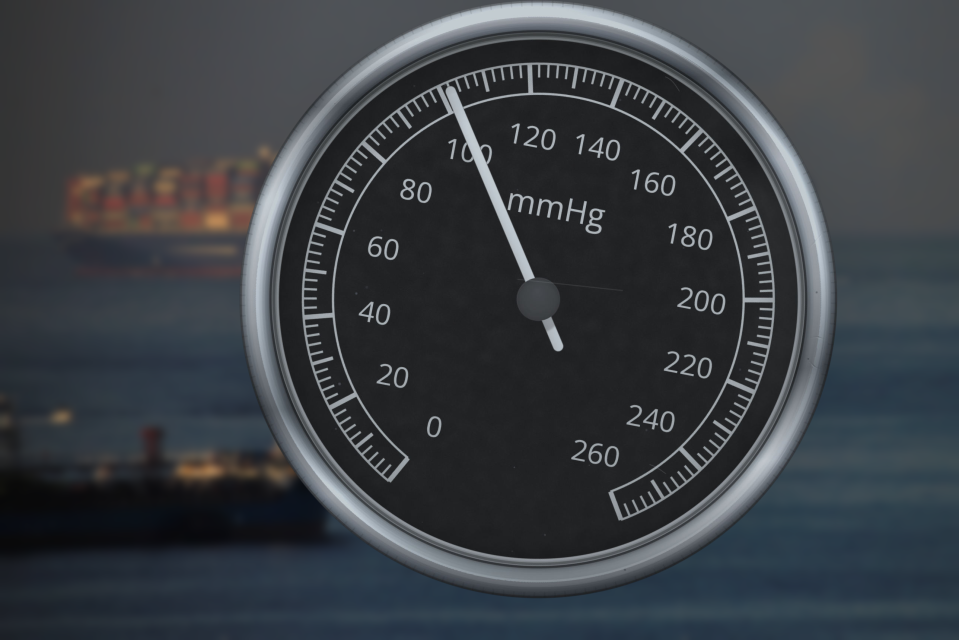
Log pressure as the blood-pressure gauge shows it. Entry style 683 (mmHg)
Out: 102 (mmHg)
